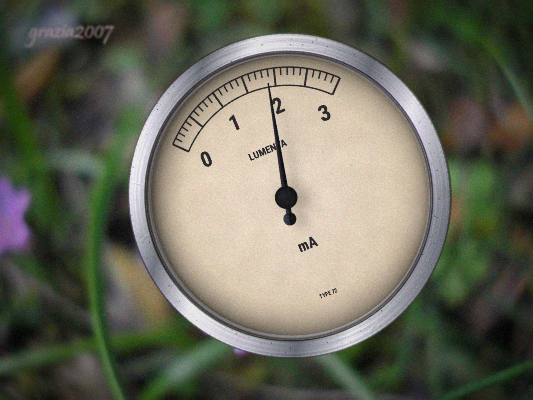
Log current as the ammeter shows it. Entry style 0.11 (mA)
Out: 1.9 (mA)
